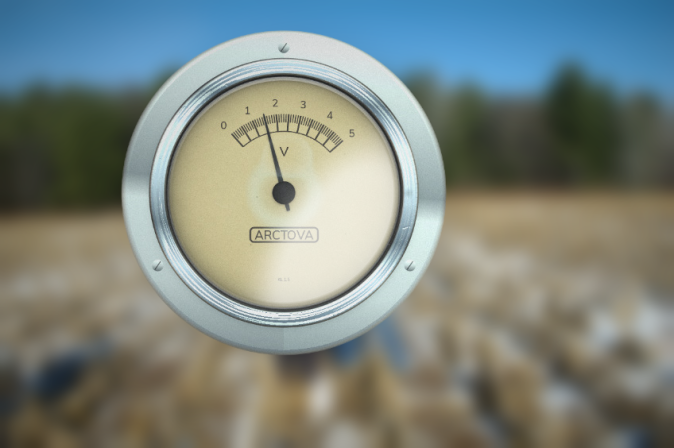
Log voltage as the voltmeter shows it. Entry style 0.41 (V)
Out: 1.5 (V)
